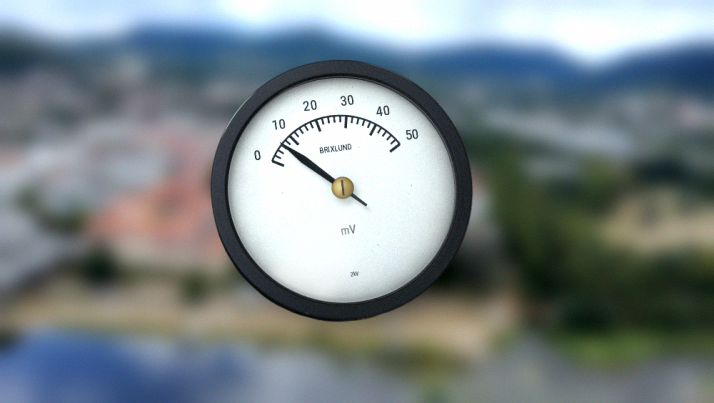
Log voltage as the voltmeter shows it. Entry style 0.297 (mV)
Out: 6 (mV)
